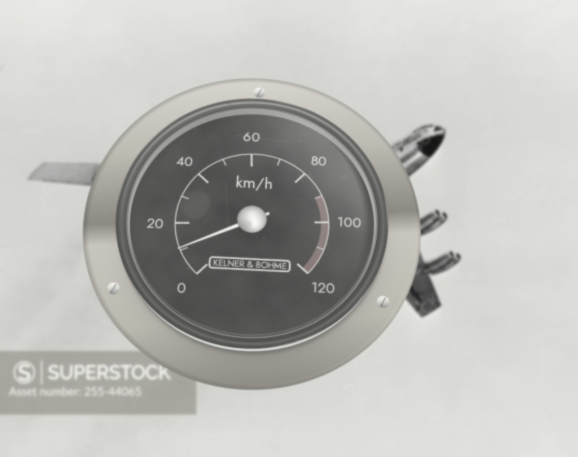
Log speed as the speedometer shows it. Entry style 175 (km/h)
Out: 10 (km/h)
